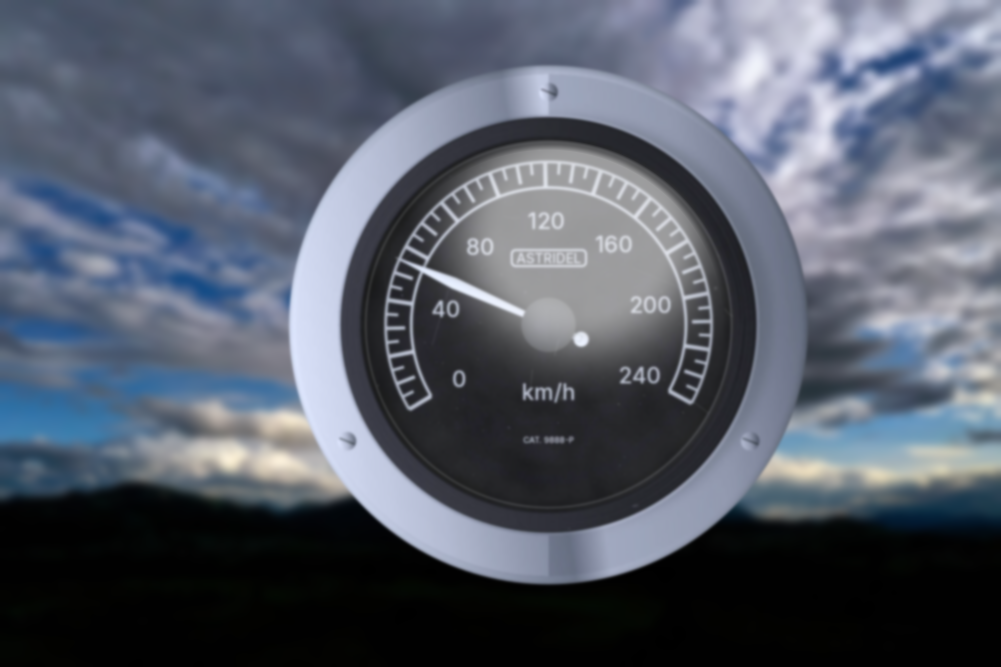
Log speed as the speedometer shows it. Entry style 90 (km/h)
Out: 55 (km/h)
